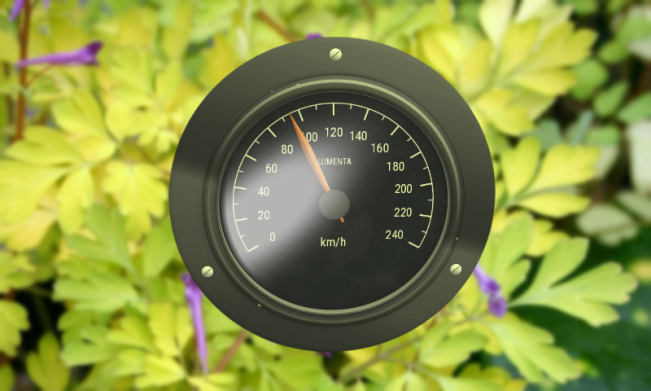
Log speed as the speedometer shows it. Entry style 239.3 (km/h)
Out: 95 (km/h)
